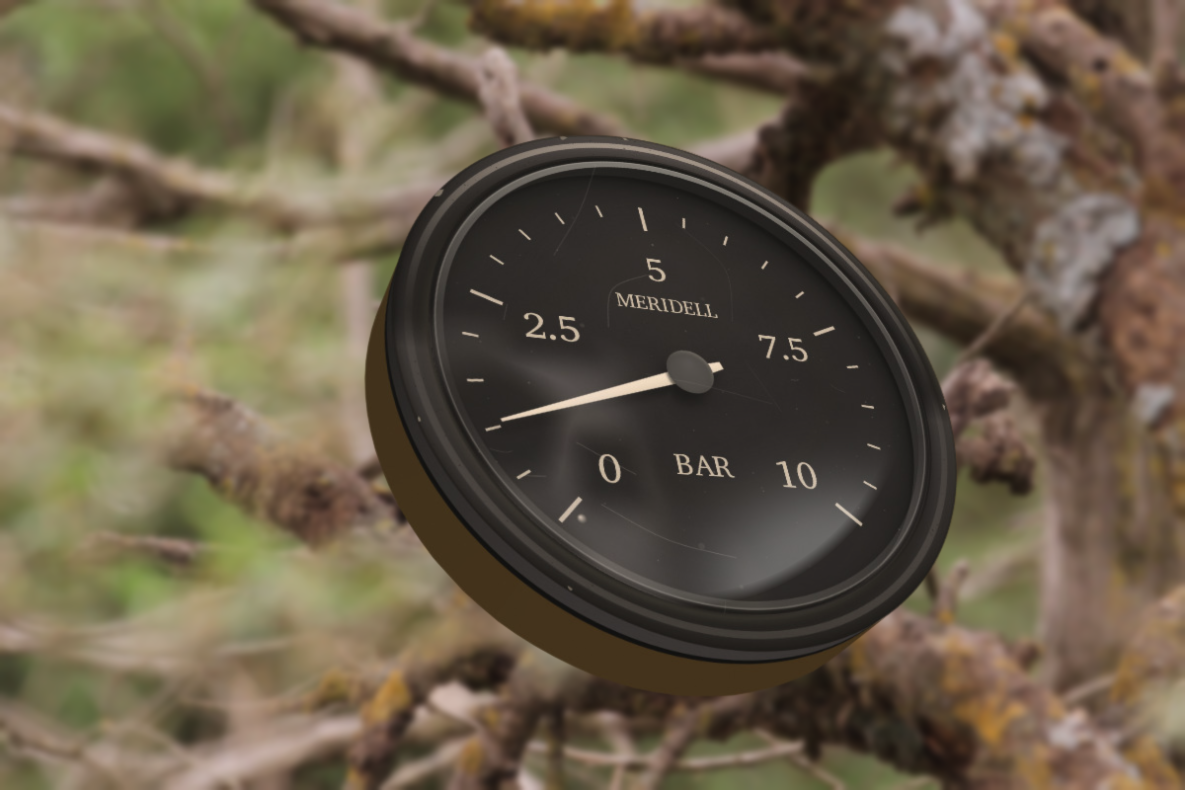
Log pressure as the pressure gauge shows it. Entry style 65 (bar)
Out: 1 (bar)
